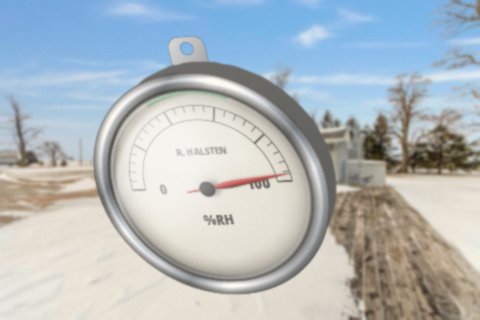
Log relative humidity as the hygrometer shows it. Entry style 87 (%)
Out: 96 (%)
